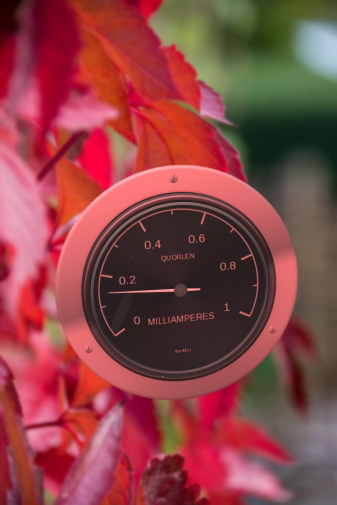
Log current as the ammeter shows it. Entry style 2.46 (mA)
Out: 0.15 (mA)
